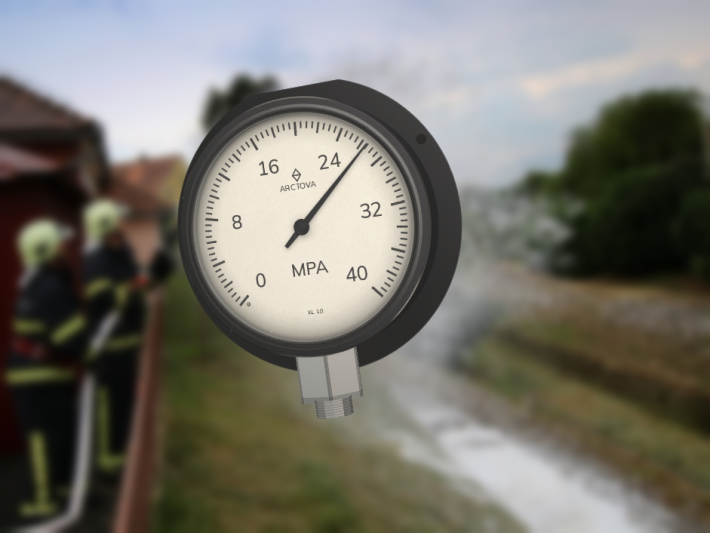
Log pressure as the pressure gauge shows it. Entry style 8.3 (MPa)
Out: 26.5 (MPa)
